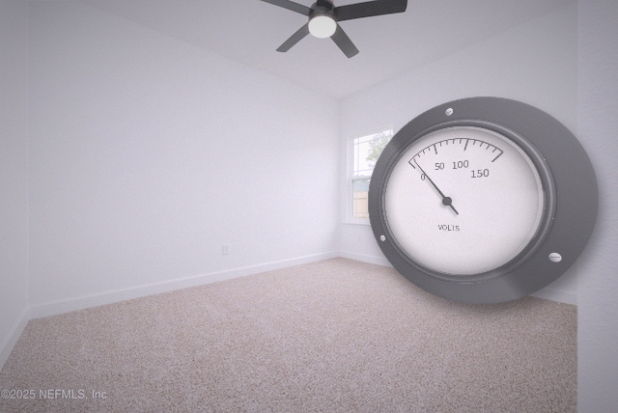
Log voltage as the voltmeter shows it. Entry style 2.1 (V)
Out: 10 (V)
